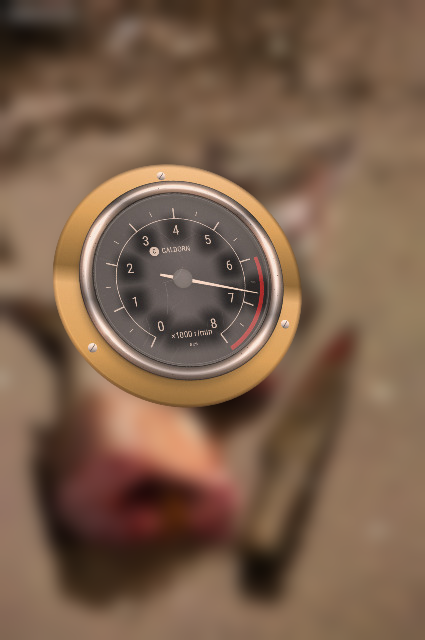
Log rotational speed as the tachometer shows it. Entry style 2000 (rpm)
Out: 6750 (rpm)
